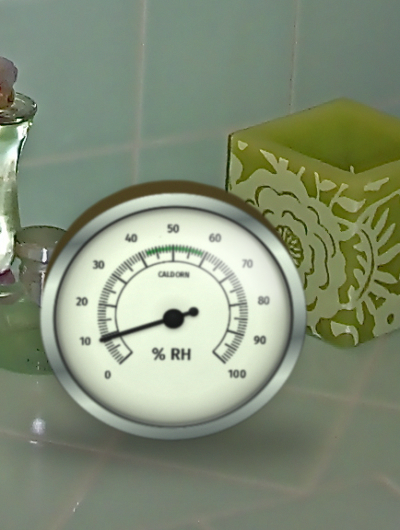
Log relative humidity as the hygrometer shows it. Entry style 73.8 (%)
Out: 10 (%)
